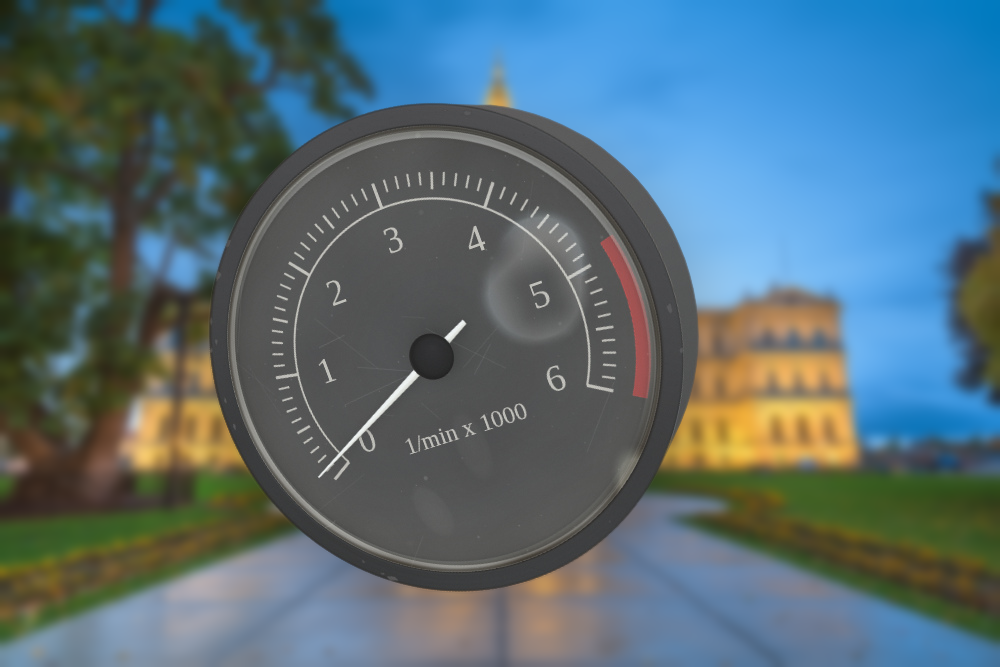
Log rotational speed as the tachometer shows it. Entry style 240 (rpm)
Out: 100 (rpm)
